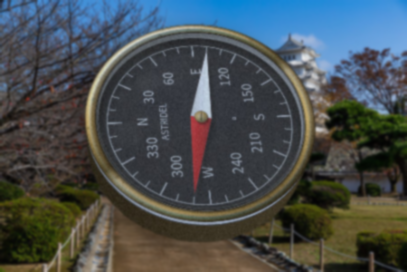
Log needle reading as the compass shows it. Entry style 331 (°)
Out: 280 (°)
